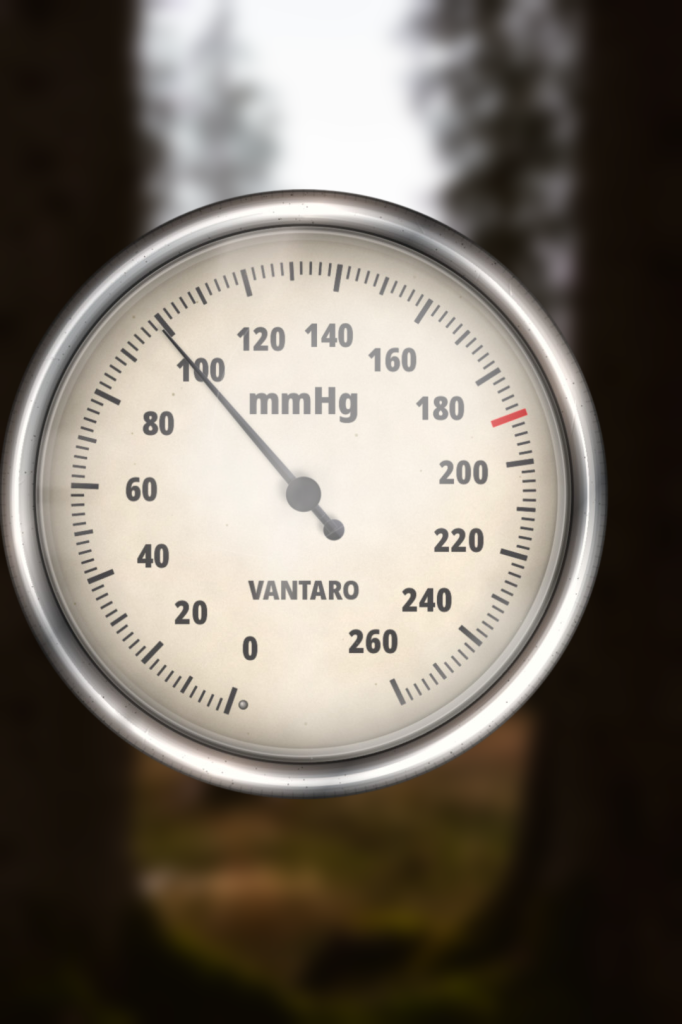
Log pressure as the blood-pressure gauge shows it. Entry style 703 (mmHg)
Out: 99 (mmHg)
